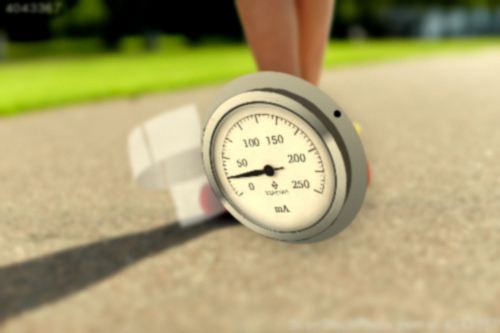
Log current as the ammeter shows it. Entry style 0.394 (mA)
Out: 25 (mA)
